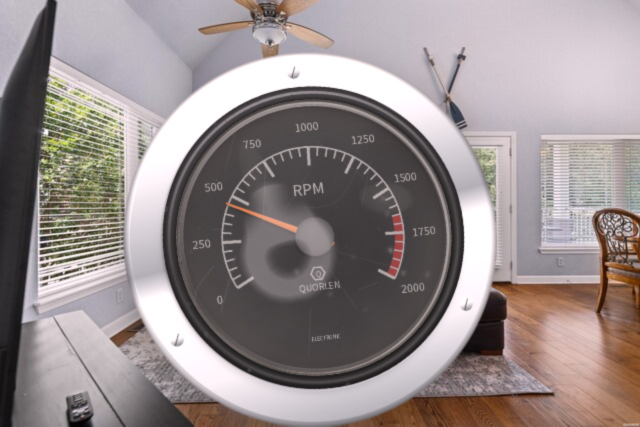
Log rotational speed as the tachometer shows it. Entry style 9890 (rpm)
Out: 450 (rpm)
